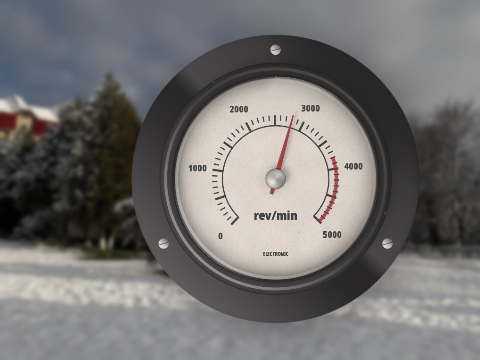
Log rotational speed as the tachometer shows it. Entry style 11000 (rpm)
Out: 2800 (rpm)
